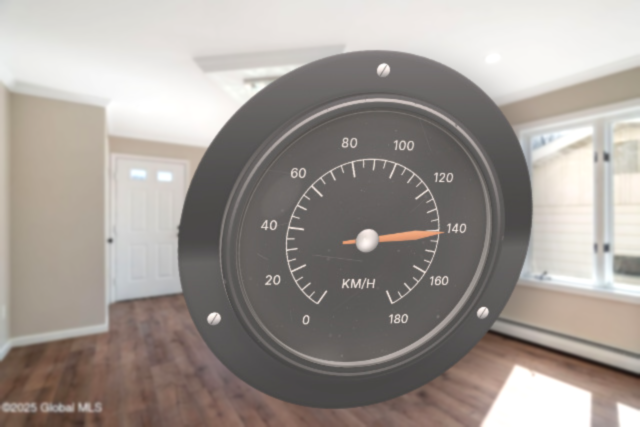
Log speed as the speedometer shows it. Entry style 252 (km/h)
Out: 140 (km/h)
